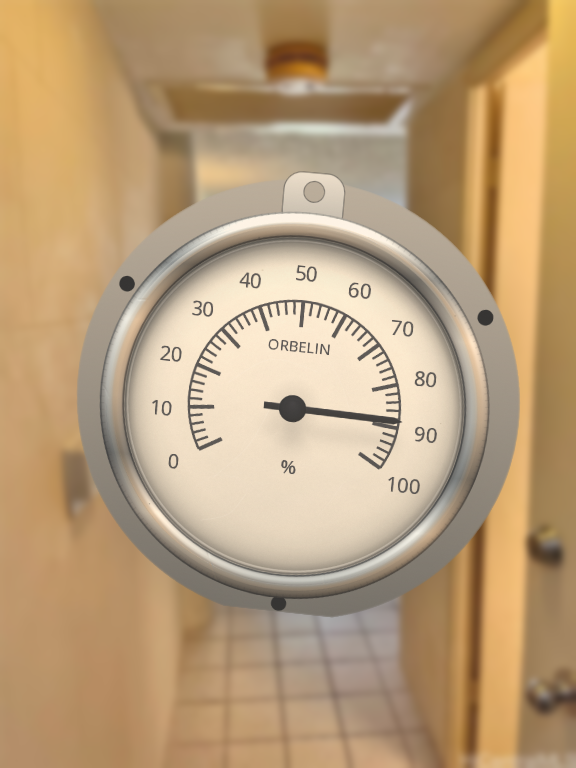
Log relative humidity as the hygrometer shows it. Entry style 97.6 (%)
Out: 88 (%)
